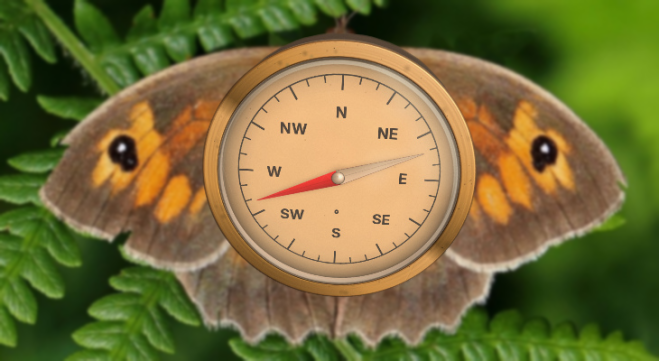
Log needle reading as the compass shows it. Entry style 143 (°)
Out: 250 (°)
